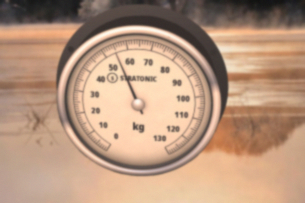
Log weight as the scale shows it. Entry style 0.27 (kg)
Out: 55 (kg)
